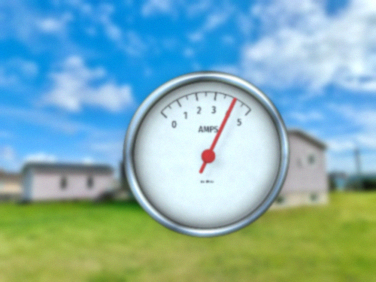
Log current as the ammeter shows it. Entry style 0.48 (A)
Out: 4 (A)
